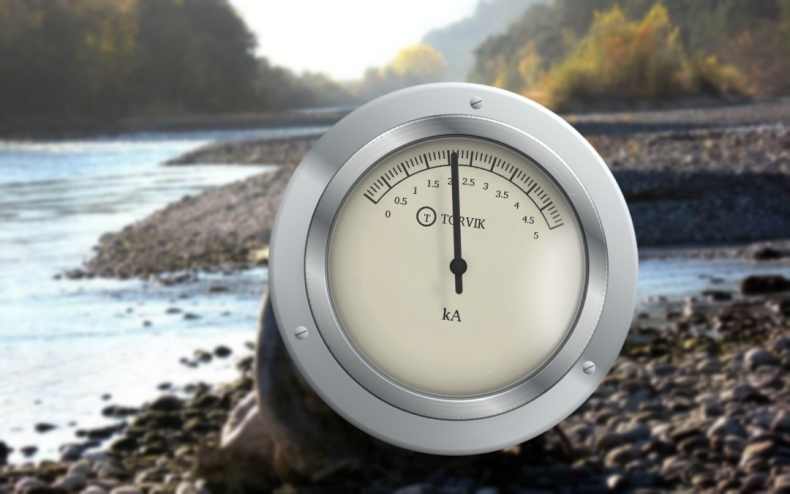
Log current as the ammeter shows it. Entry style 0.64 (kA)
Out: 2.1 (kA)
